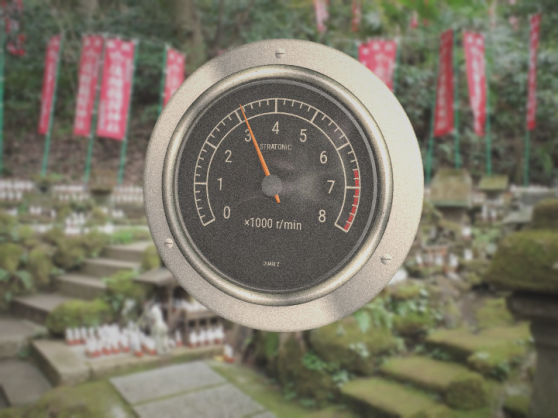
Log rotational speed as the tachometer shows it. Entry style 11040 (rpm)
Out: 3200 (rpm)
